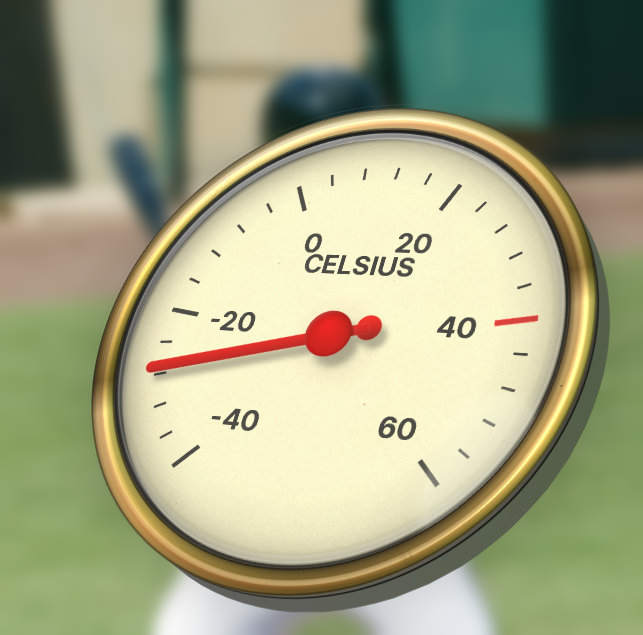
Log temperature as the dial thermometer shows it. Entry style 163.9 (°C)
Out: -28 (°C)
